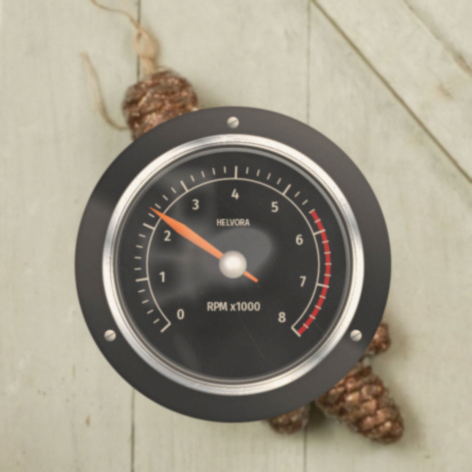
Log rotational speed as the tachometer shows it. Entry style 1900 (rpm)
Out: 2300 (rpm)
